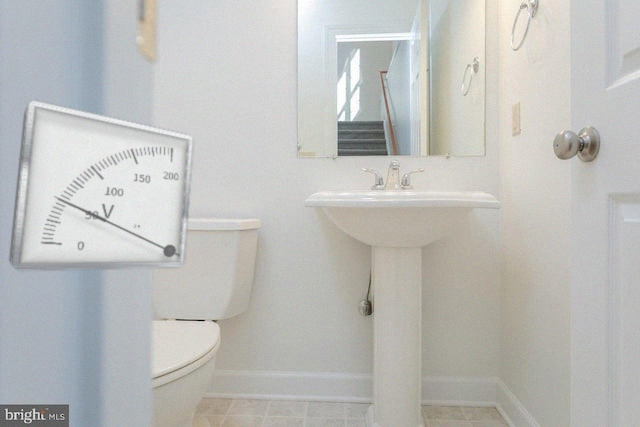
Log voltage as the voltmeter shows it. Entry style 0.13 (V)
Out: 50 (V)
